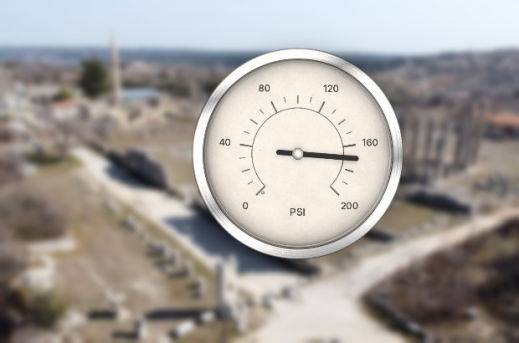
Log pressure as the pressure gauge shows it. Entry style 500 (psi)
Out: 170 (psi)
